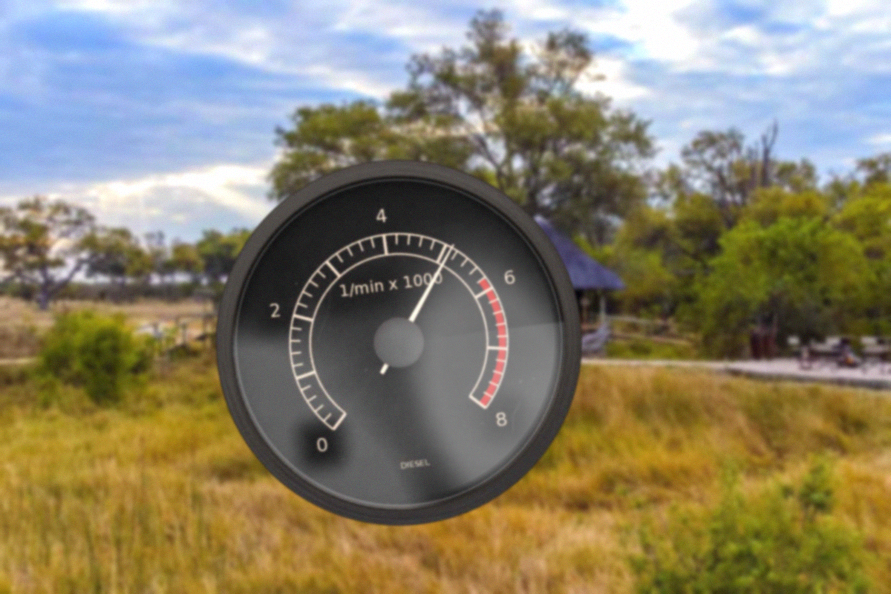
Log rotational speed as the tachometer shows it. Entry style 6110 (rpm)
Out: 5100 (rpm)
